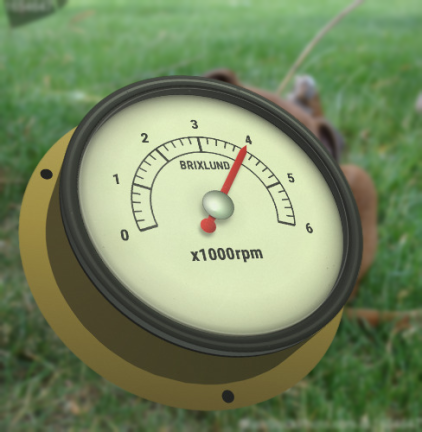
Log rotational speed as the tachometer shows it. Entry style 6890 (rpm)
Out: 4000 (rpm)
